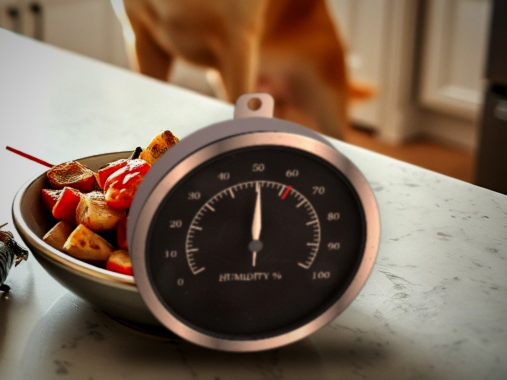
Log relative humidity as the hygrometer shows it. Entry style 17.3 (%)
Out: 50 (%)
